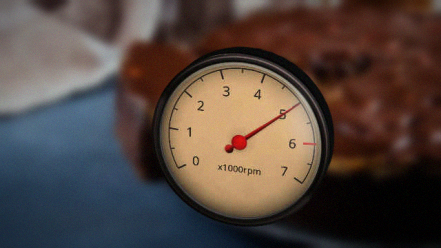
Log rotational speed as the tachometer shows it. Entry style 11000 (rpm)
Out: 5000 (rpm)
